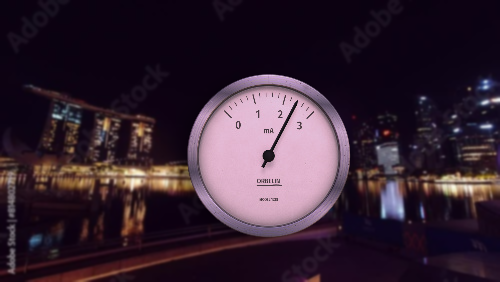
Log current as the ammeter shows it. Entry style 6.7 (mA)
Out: 2.4 (mA)
